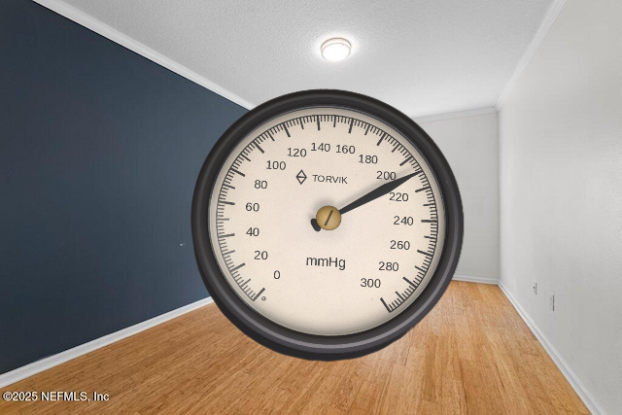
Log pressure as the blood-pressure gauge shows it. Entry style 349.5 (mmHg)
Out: 210 (mmHg)
